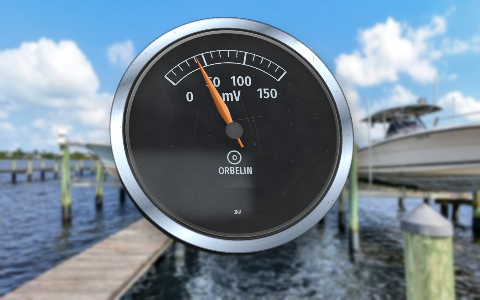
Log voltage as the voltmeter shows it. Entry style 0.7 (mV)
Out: 40 (mV)
